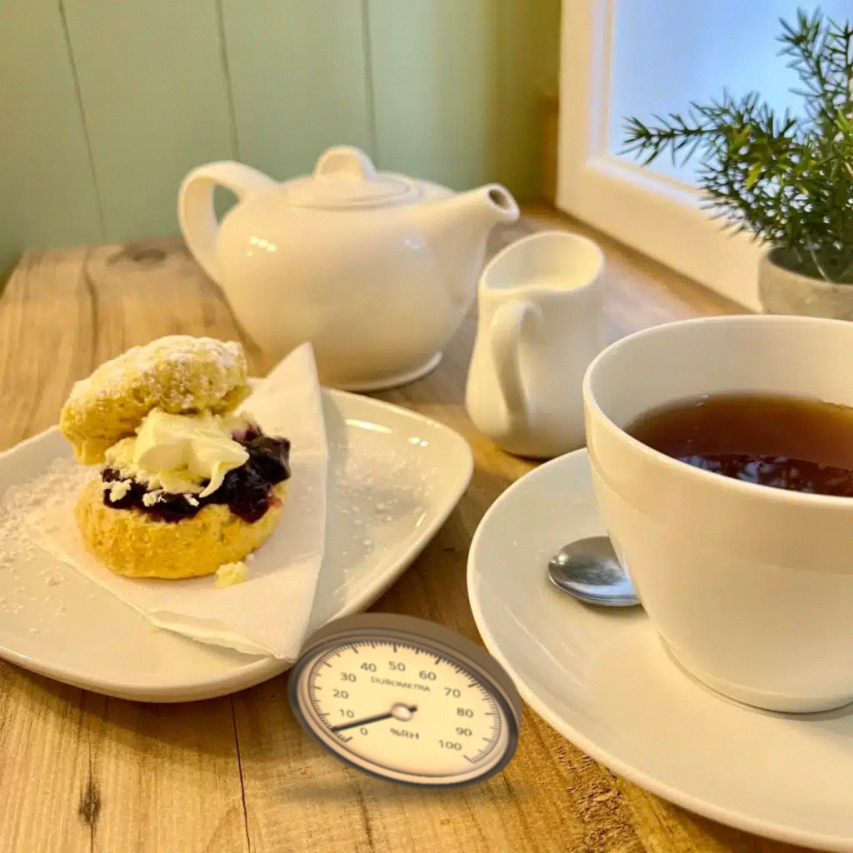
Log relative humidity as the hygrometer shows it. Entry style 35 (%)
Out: 5 (%)
